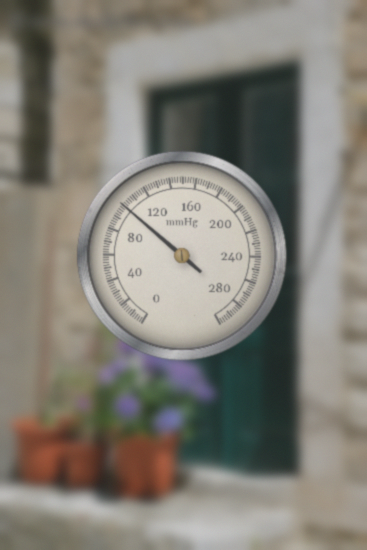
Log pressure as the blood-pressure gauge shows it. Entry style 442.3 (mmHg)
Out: 100 (mmHg)
